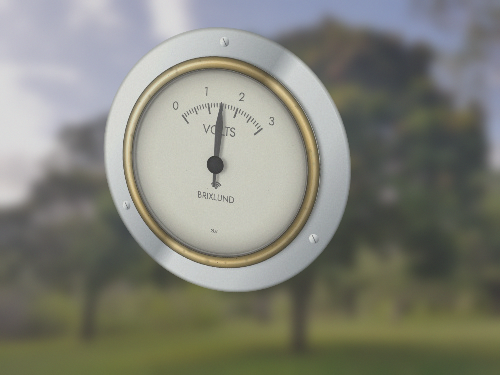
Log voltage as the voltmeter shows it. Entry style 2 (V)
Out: 1.5 (V)
